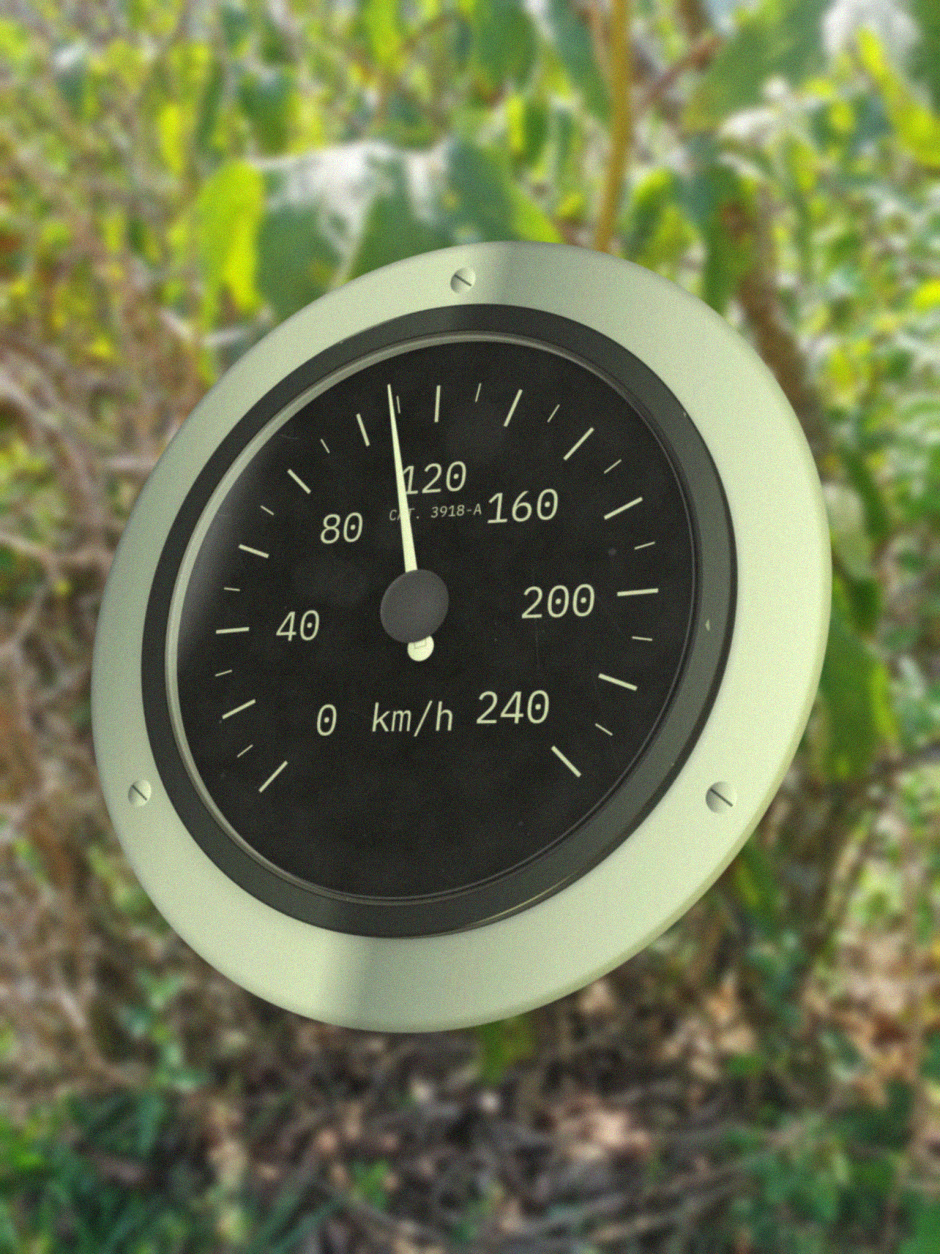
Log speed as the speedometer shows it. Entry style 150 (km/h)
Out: 110 (km/h)
